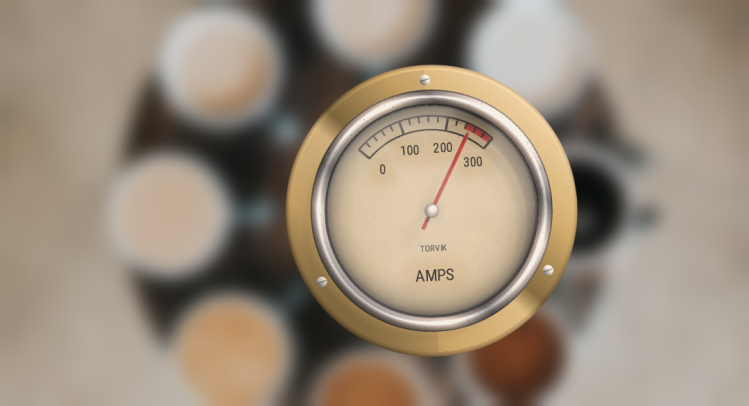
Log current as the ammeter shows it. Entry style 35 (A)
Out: 250 (A)
